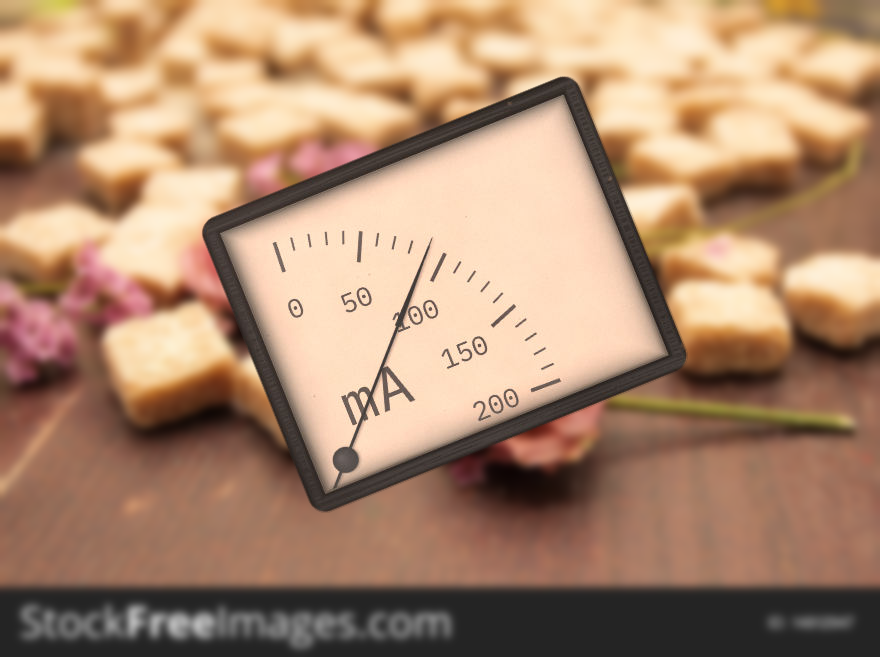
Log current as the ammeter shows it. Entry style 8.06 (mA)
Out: 90 (mA)
